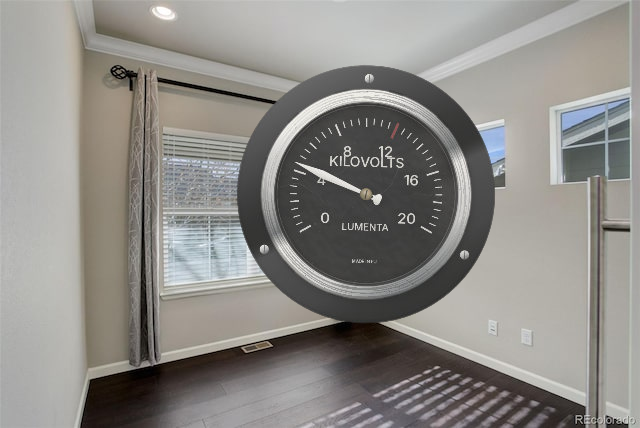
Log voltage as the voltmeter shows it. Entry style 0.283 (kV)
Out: 4.5 (kV)
